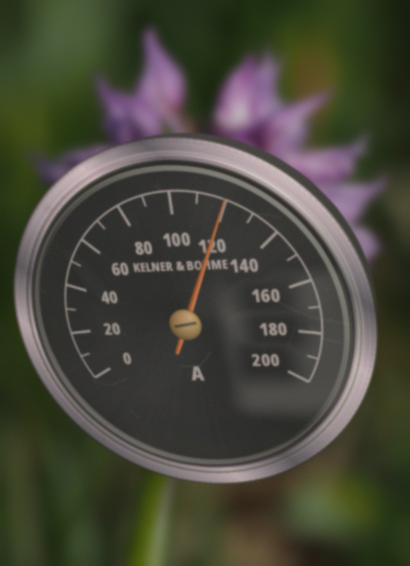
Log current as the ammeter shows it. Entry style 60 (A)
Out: 120 (A)
